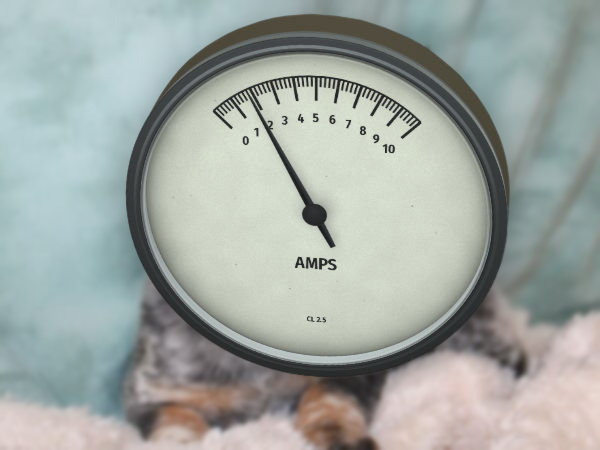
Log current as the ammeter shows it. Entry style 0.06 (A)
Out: 2 (A)
